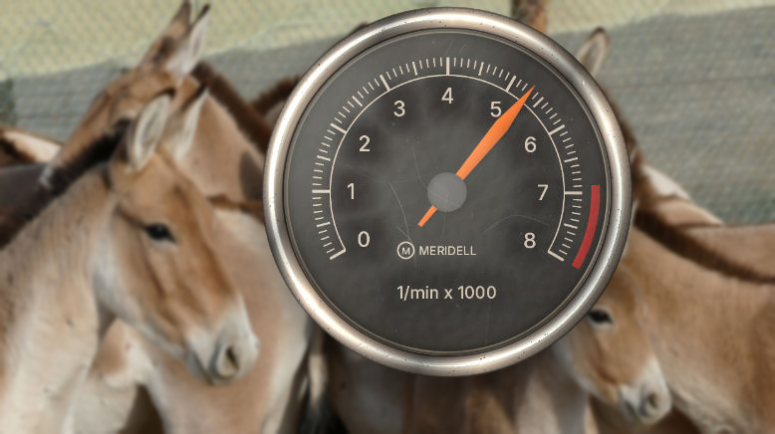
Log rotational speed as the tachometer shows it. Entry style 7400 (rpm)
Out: 5300 (rpm)
